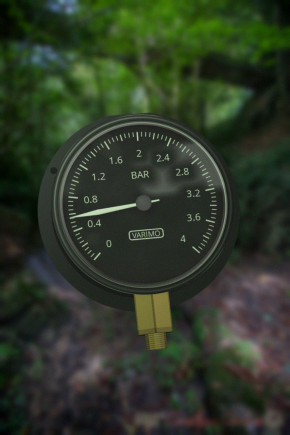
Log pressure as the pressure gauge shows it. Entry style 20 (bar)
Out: 0.55 (bar)
